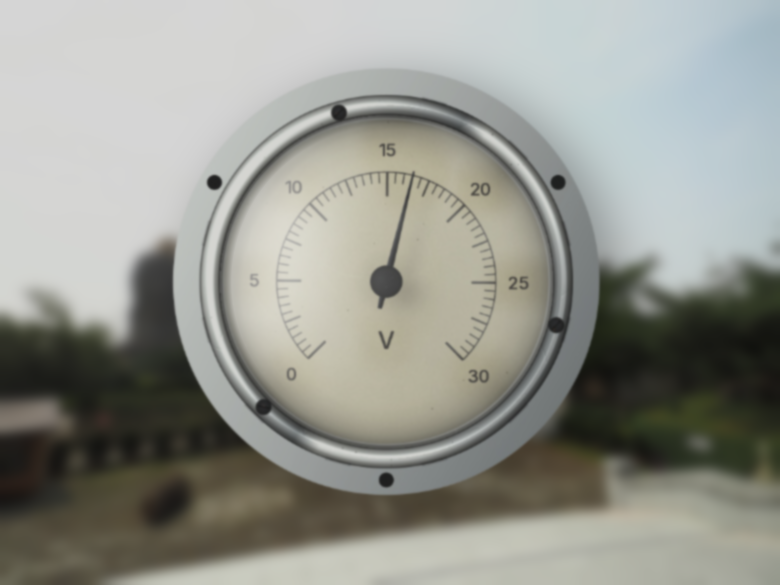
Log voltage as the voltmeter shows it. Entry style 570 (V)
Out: 16.5 (V)
